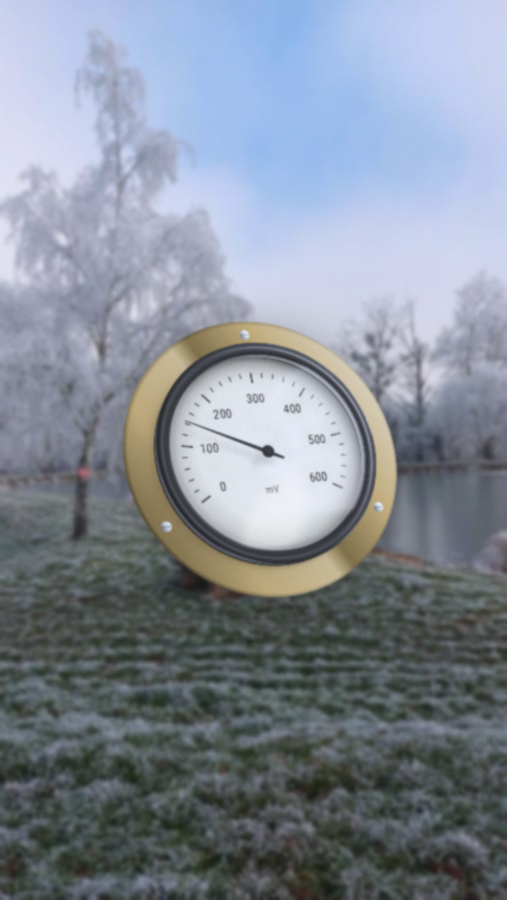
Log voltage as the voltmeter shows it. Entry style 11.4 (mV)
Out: 140 (mV)
